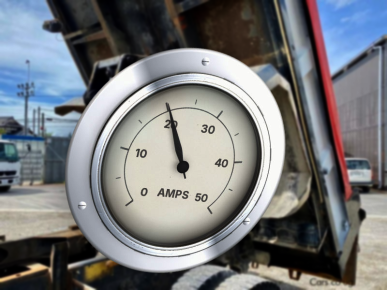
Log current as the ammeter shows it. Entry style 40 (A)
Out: 20 (A)
